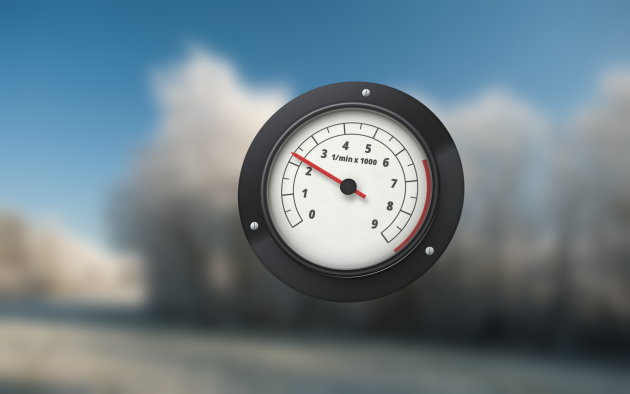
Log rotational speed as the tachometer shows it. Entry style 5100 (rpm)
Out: 2250 (rpm)
